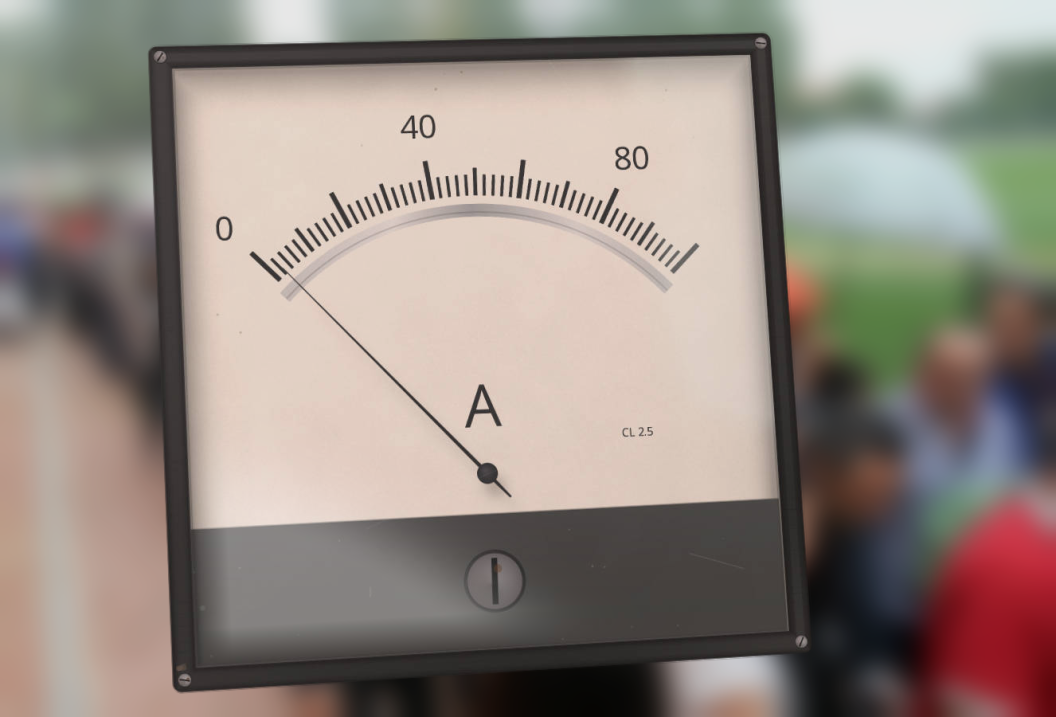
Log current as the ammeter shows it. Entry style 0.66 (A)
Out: 2 (A)
